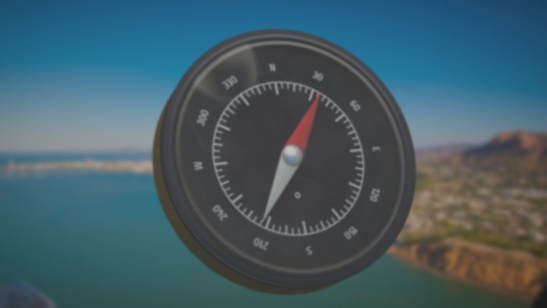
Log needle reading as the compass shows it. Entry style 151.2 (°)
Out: 35 (°)
